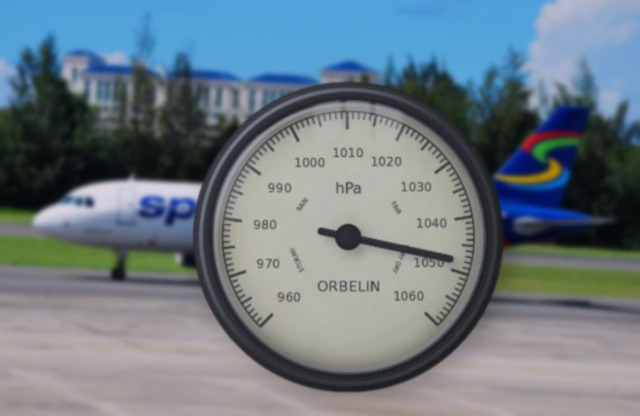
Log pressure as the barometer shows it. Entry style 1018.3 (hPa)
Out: 1048 (hPa)
